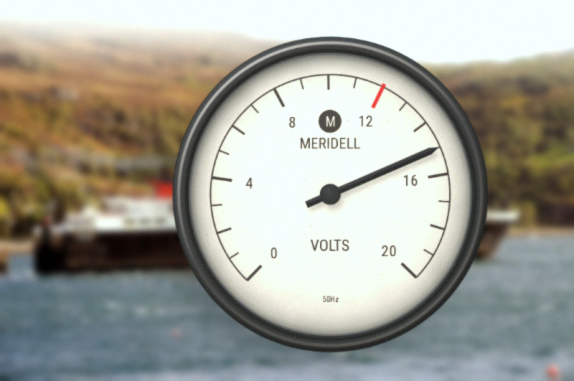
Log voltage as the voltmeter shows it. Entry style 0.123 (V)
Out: 15 (V)
